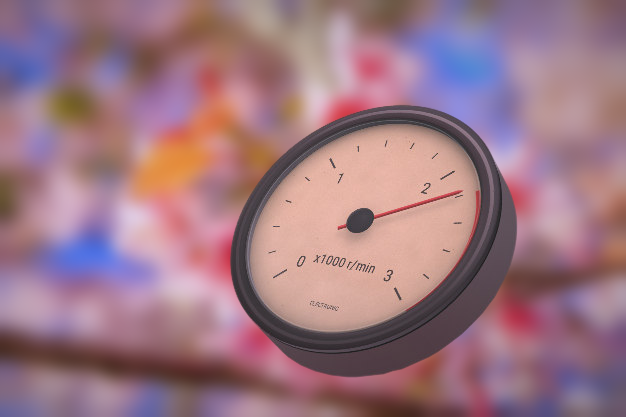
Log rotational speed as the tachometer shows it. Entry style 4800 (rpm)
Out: 2200 (rpm)
